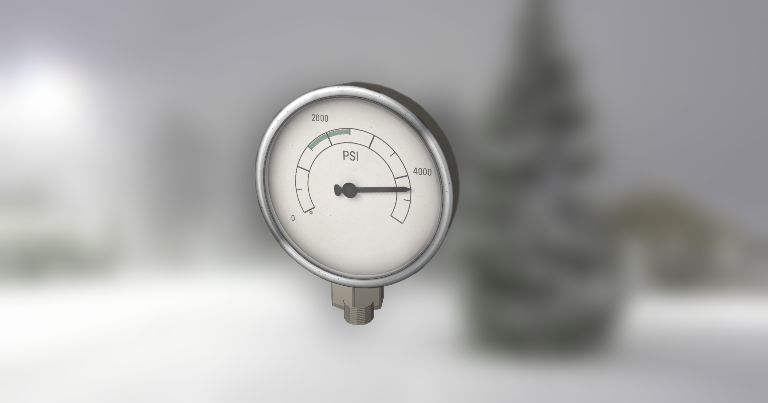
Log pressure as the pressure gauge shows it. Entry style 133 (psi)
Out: 4250 (psi)
